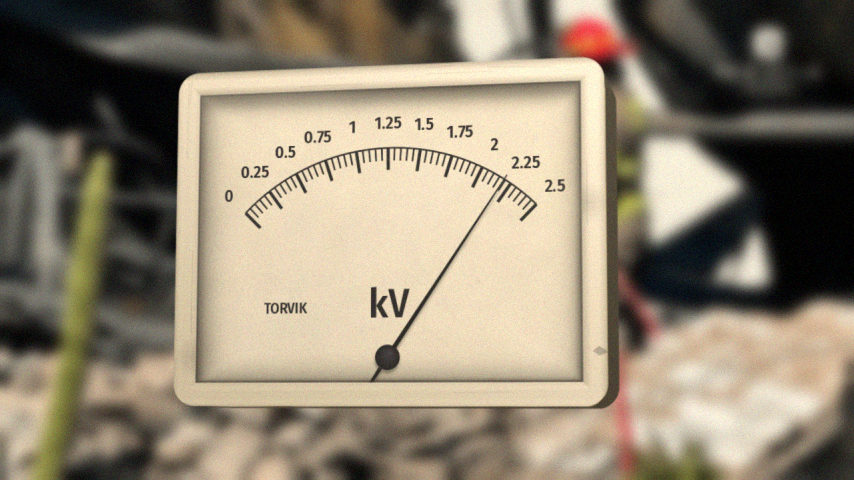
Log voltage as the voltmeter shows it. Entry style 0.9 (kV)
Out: 2.2 (kV)
